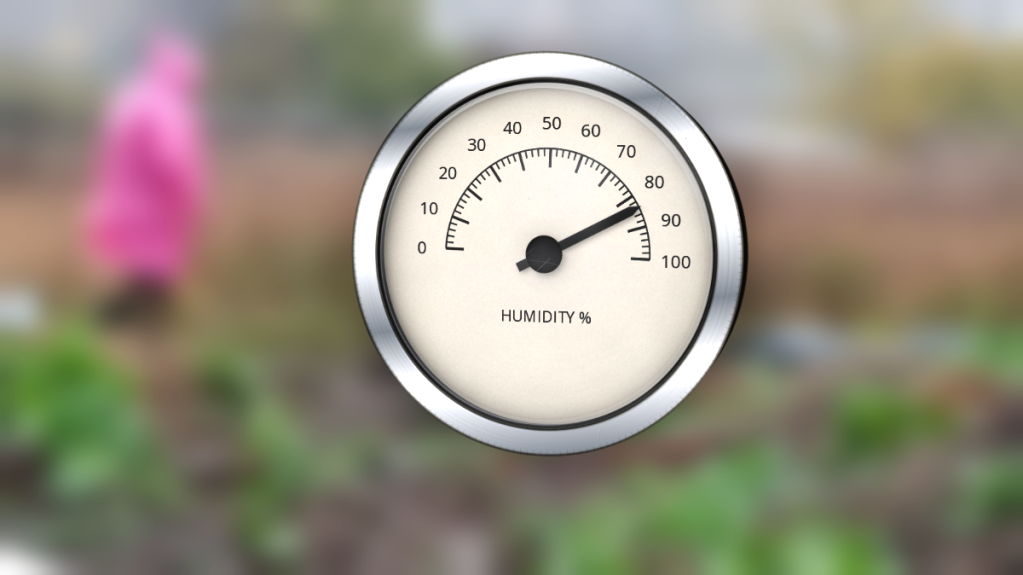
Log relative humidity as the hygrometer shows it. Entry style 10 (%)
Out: 84 (%)
